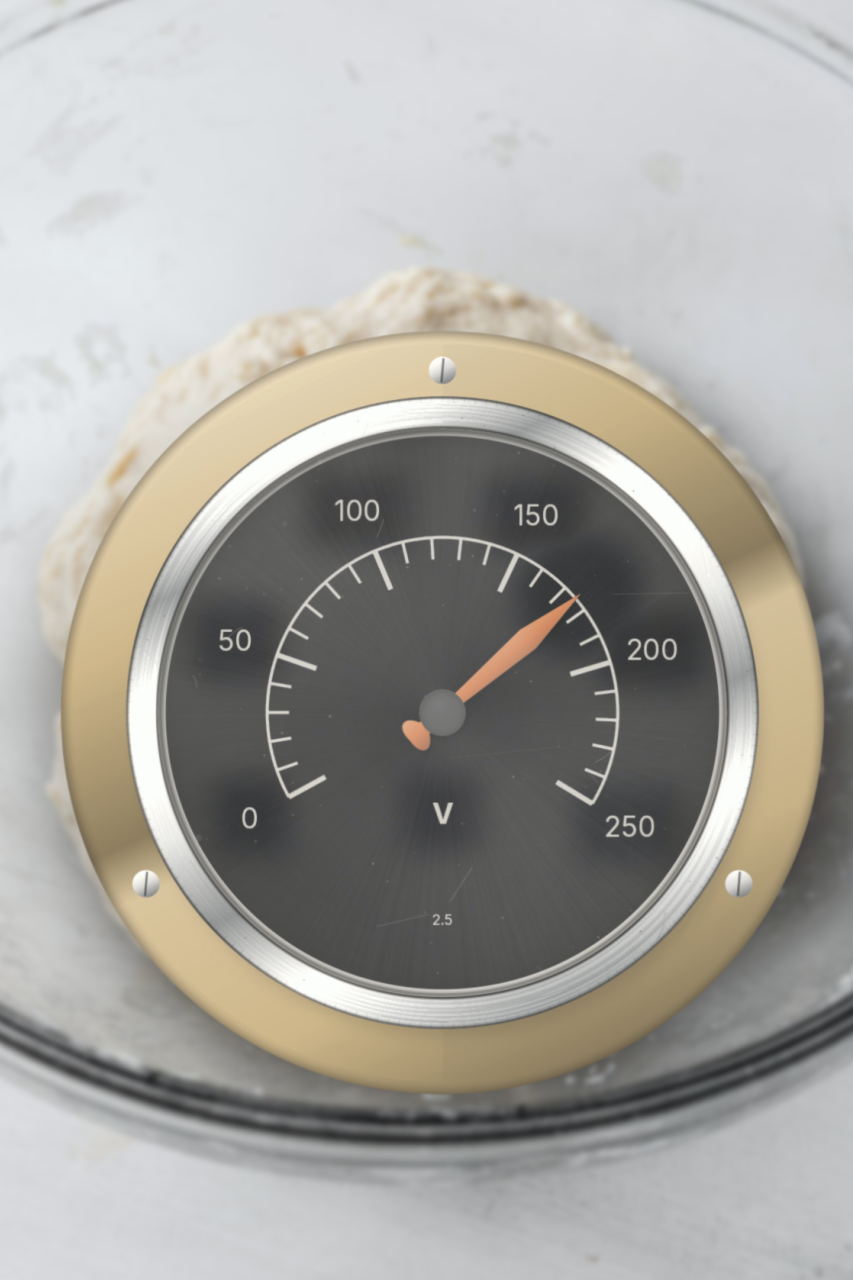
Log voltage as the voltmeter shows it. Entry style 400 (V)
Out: 175 (V)
